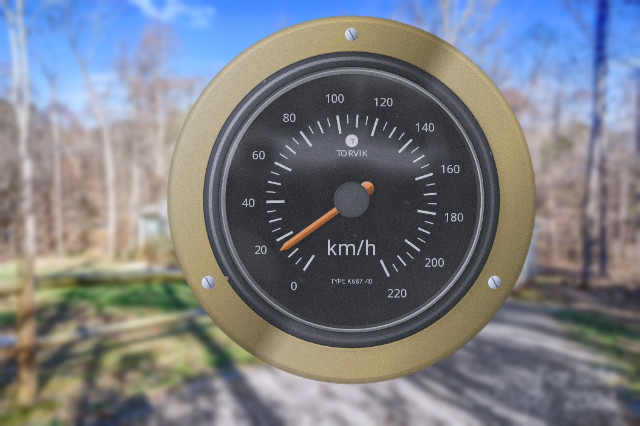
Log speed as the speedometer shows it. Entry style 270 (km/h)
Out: 15 (km/h)
